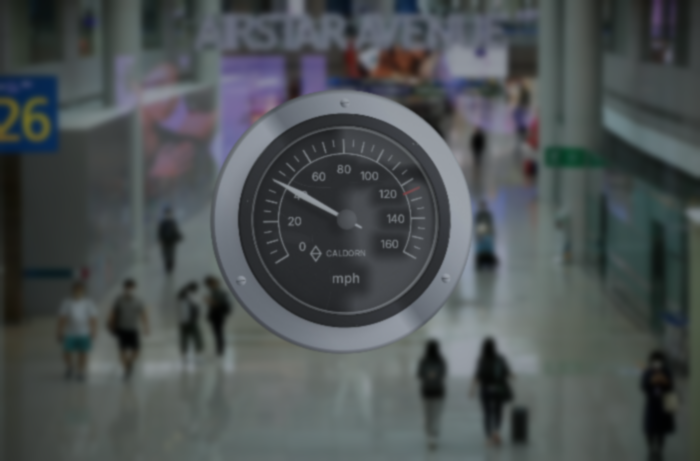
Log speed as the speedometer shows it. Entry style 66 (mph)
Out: 40 (mph)
